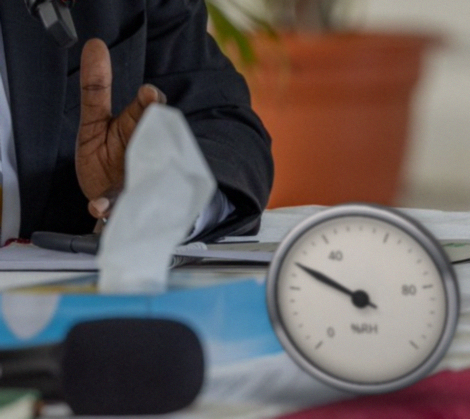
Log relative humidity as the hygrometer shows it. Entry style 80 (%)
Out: 28 (%)
